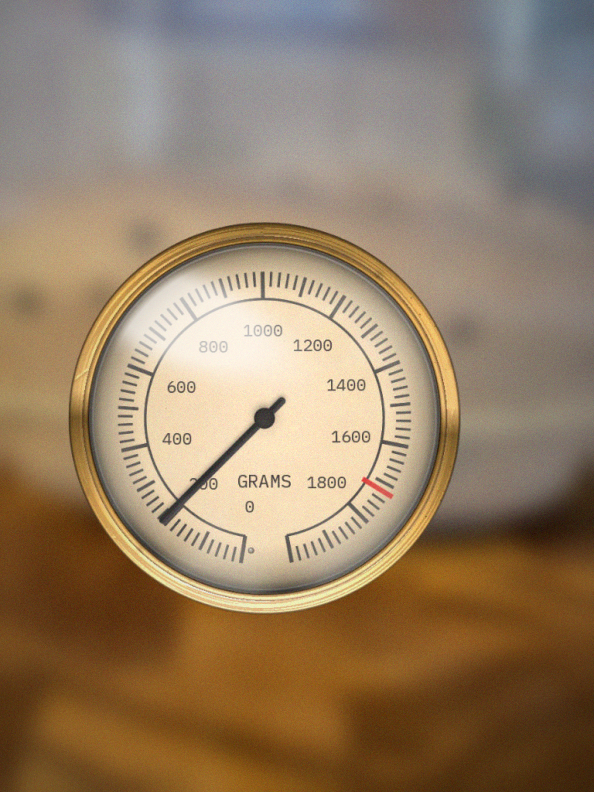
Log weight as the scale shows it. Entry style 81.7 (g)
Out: 210 (g)
